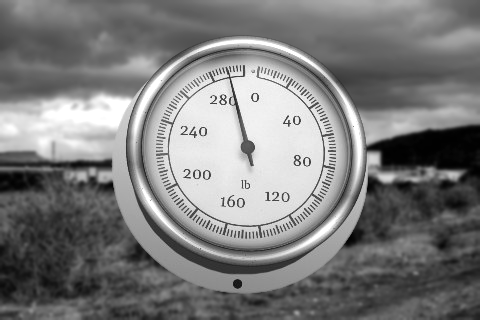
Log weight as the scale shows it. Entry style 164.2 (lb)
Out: 290 (lb)
